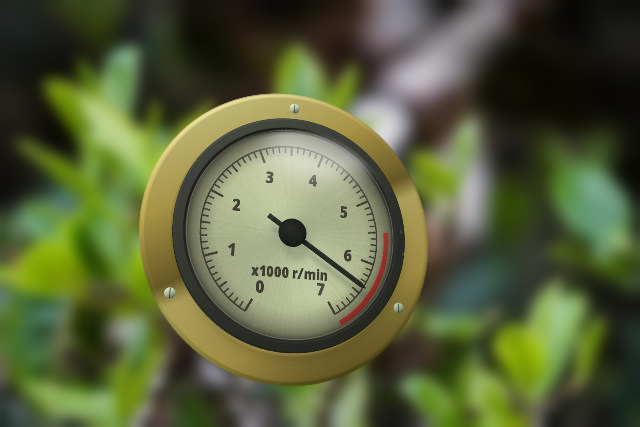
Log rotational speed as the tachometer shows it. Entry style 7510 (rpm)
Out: 6400 (rpm)
